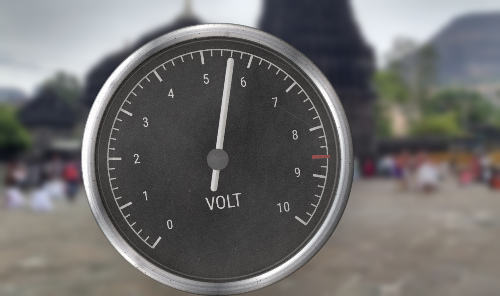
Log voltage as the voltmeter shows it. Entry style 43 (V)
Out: 5.6 (V)
